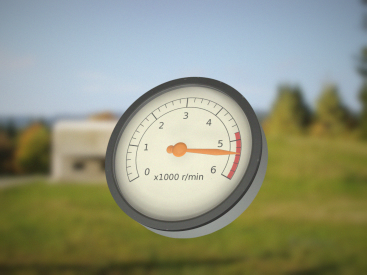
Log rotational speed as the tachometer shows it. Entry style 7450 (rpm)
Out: 5400 (rpm)
